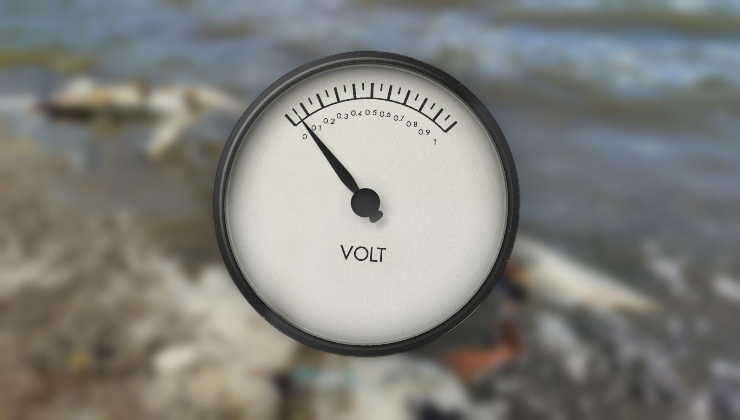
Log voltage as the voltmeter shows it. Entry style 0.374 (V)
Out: 0.05 (V)
